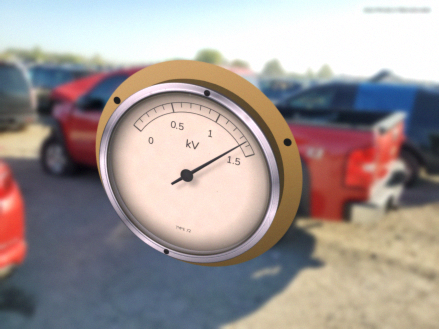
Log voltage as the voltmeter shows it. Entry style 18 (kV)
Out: 1.35 (kV)
